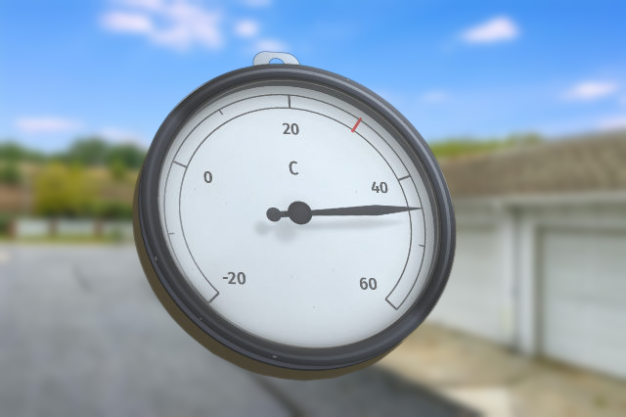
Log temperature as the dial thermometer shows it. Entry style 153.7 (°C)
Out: 45 (°C)
